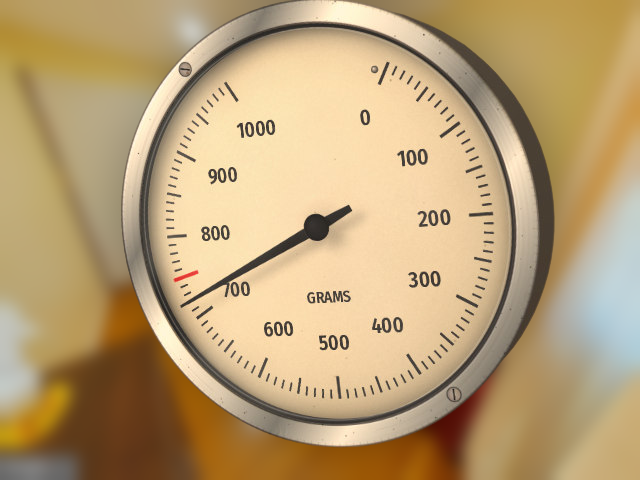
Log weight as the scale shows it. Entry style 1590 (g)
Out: 720 (g)
